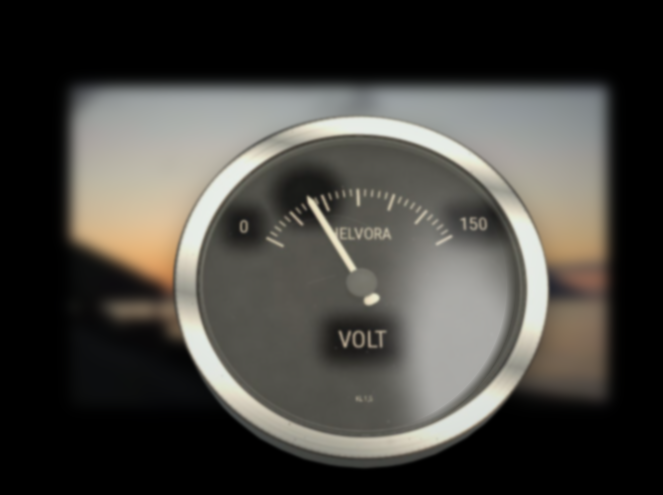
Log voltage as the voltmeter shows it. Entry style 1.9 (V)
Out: 40 (V)
